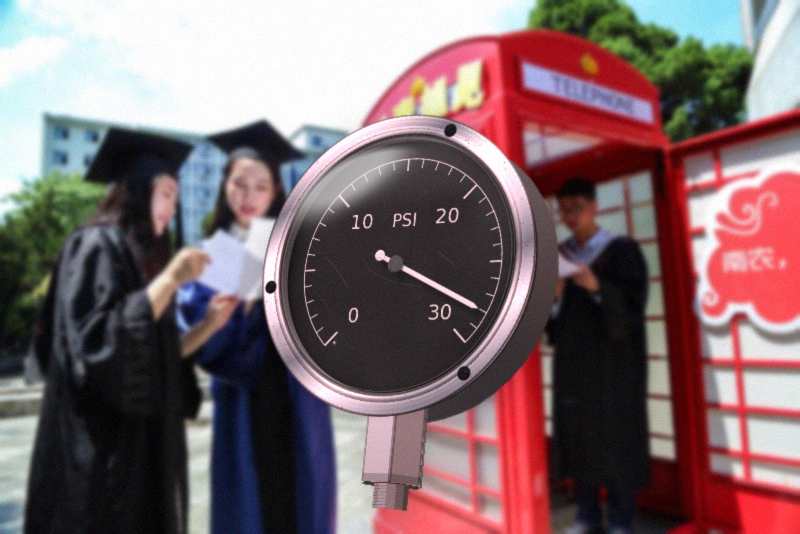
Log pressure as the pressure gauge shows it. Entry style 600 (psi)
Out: 28 (psi)
